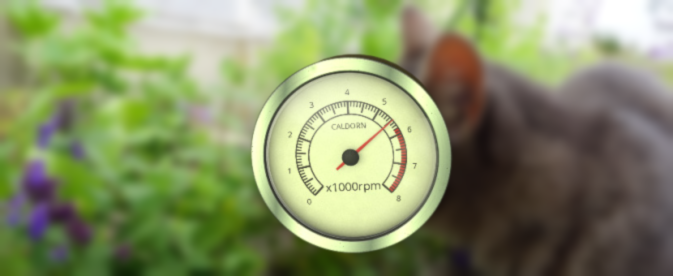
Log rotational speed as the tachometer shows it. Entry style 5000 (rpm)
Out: 5500 (rpm)
